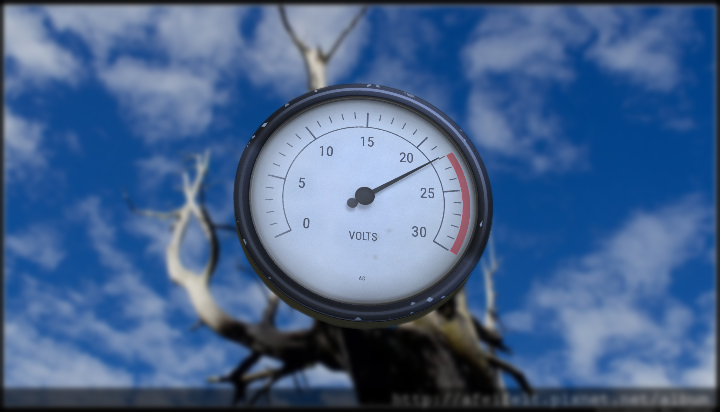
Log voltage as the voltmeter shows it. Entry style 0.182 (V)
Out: 22 (V)
